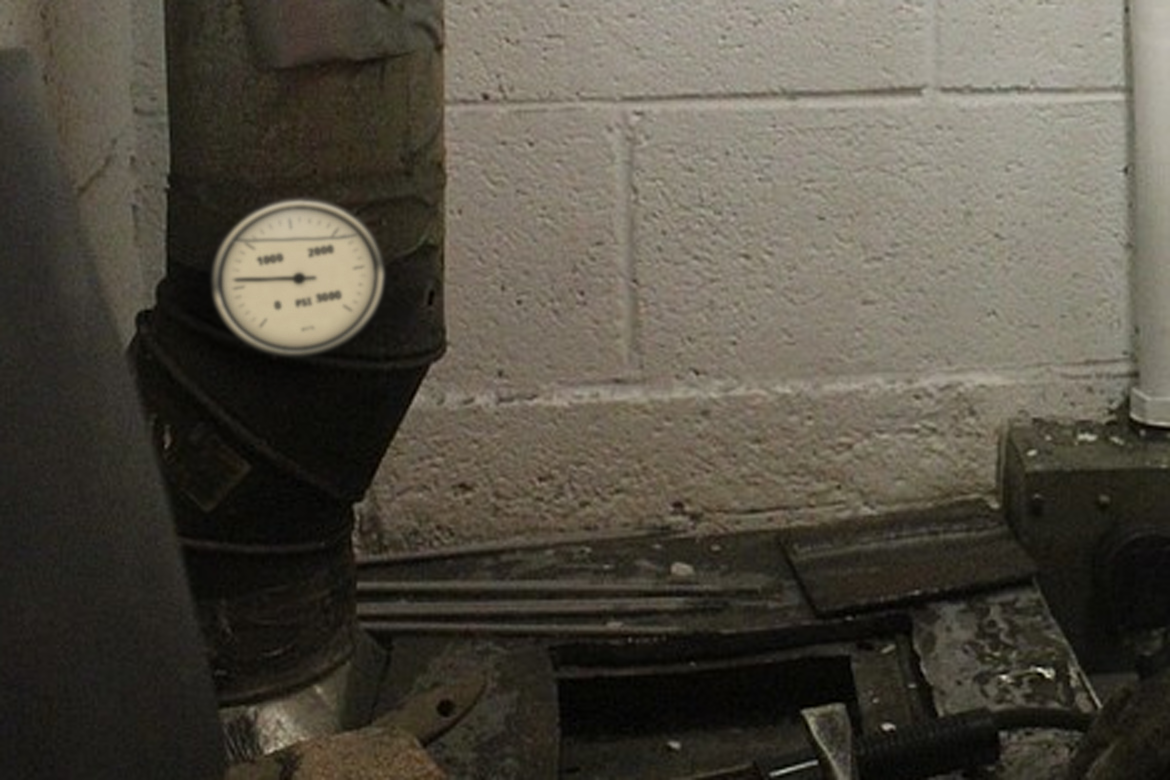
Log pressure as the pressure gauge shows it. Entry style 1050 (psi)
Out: 600 (psi)
